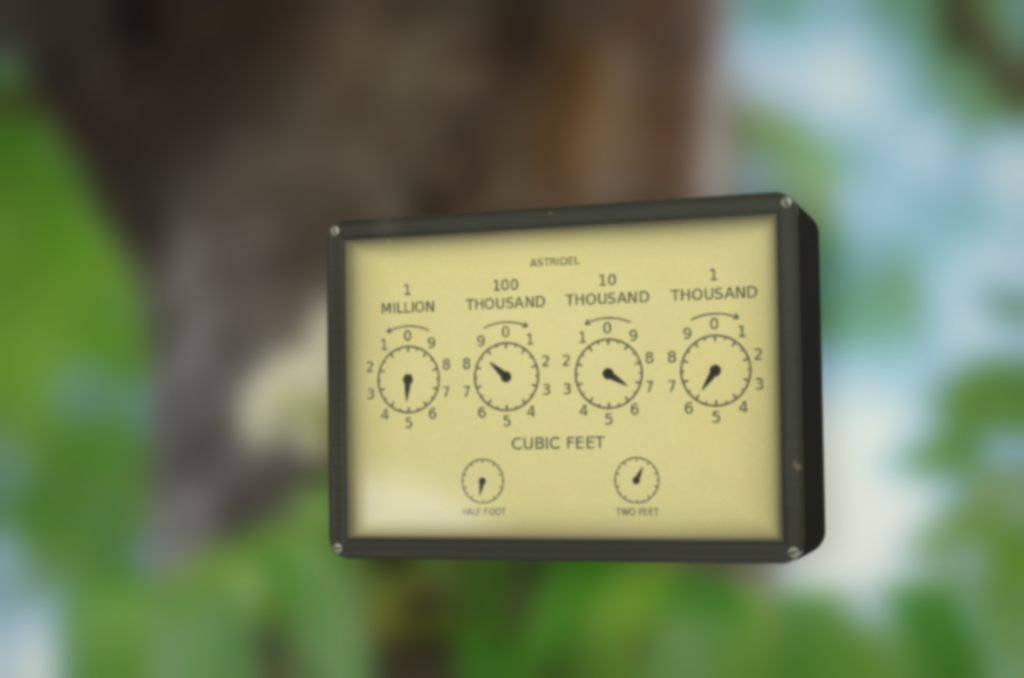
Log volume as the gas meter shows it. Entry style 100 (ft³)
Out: 486600 (ft³)
